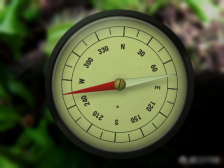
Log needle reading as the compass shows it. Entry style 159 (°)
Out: 255 (°)
